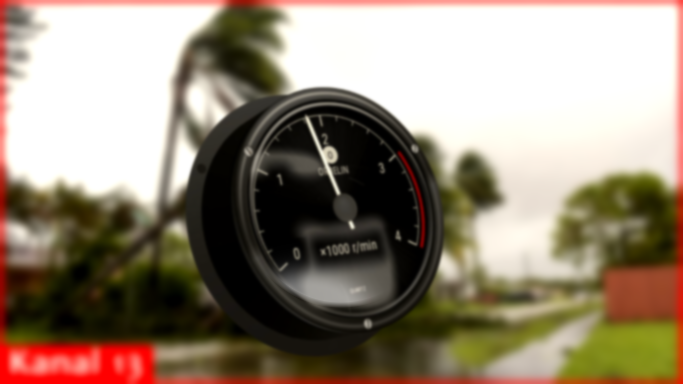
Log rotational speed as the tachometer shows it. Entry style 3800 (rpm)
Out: 1800 (rpm)
